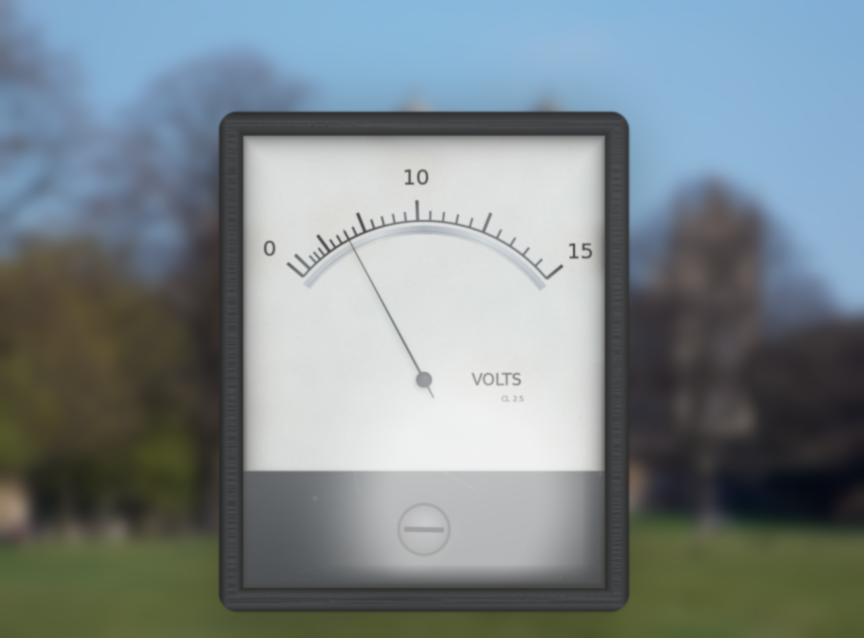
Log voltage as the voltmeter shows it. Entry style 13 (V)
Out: 6.5 (V)
